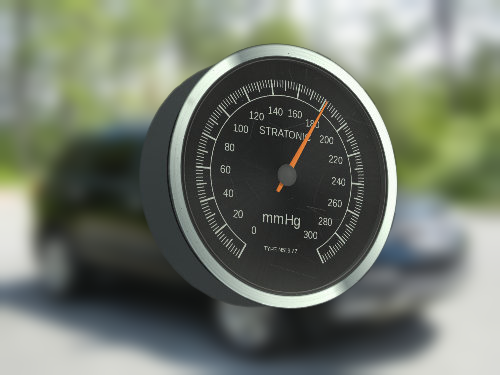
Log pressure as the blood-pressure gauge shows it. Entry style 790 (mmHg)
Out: 180 (mmHg)
